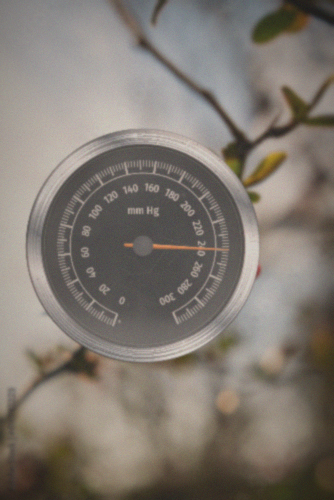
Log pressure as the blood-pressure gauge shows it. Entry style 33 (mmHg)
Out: 240 (mmHg)
